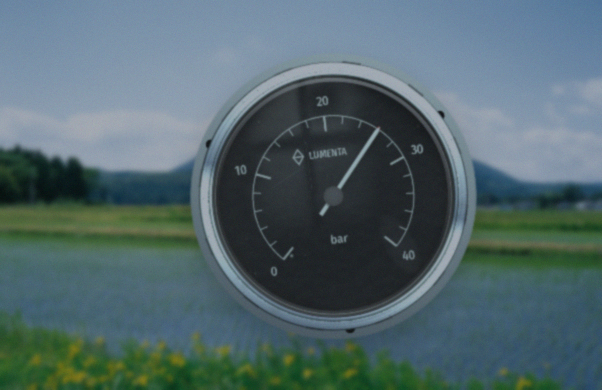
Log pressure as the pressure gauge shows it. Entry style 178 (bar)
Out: 26 (bar)
